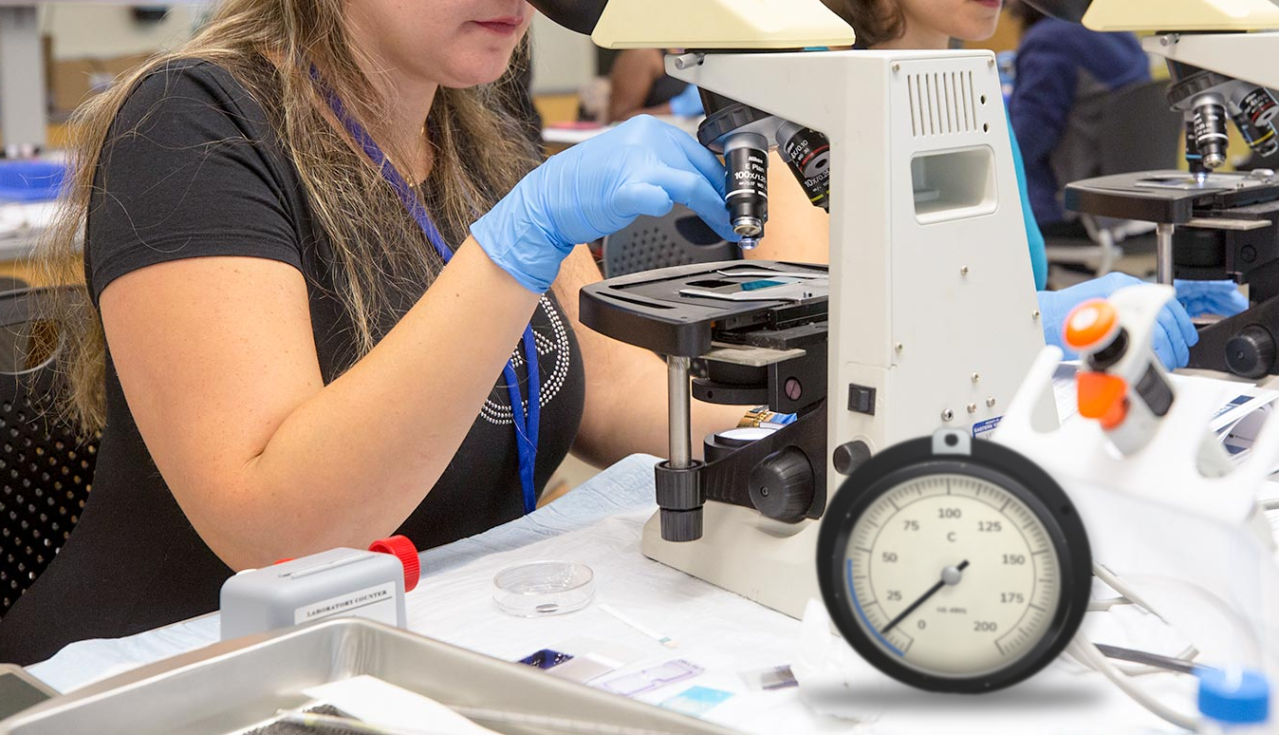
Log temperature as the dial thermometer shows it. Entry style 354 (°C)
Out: 12.5 (°C)
